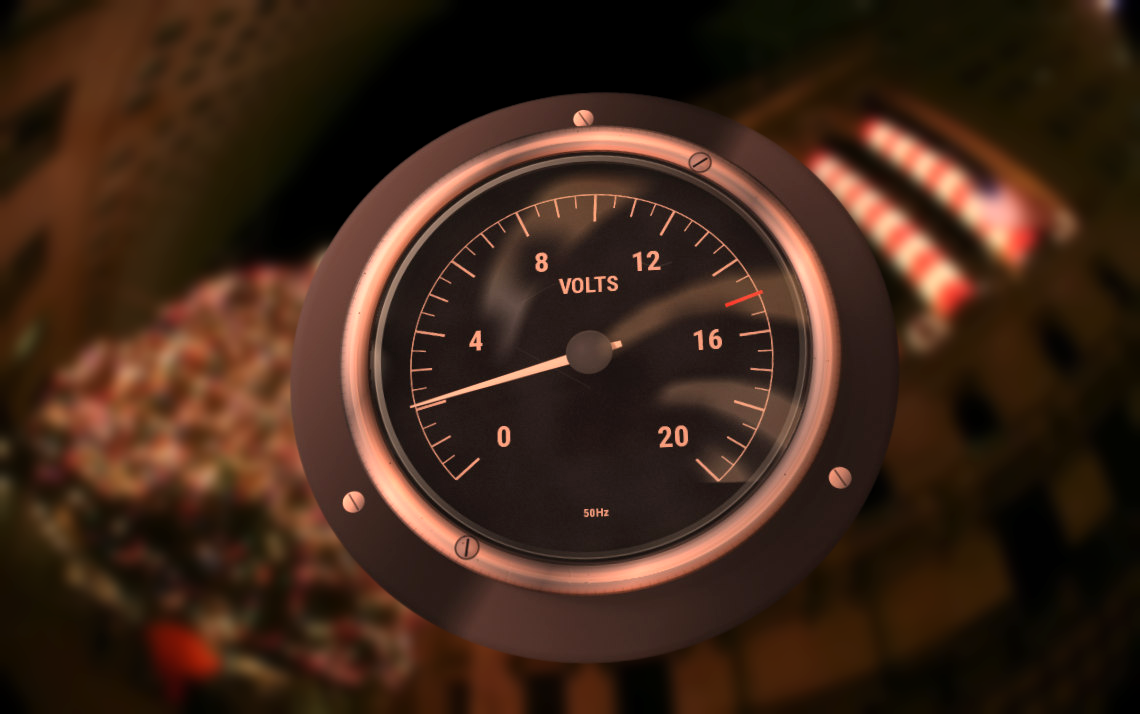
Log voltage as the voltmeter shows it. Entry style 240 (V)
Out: 2 (V)
